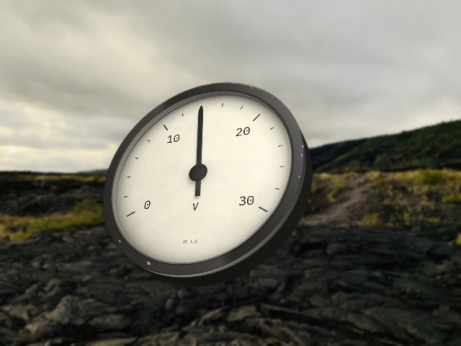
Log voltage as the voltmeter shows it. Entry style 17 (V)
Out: 14 (V)
